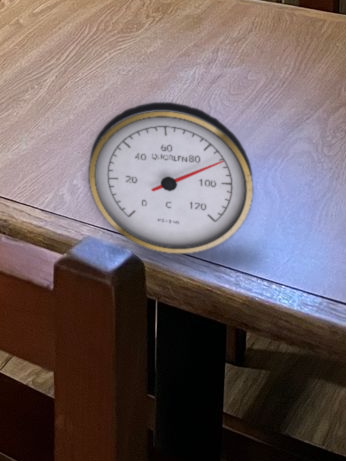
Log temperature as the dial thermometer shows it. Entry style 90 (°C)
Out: 88 (°C)
